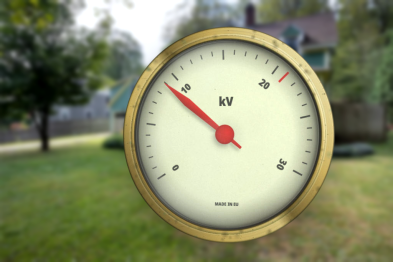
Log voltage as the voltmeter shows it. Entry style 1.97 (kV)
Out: 9 (kV)
